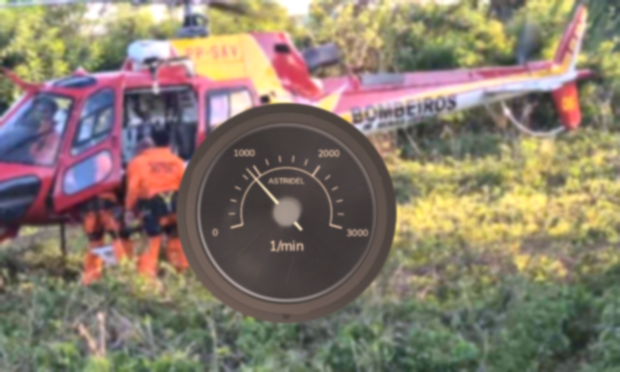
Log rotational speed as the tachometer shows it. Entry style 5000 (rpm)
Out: 900 (rpm)
